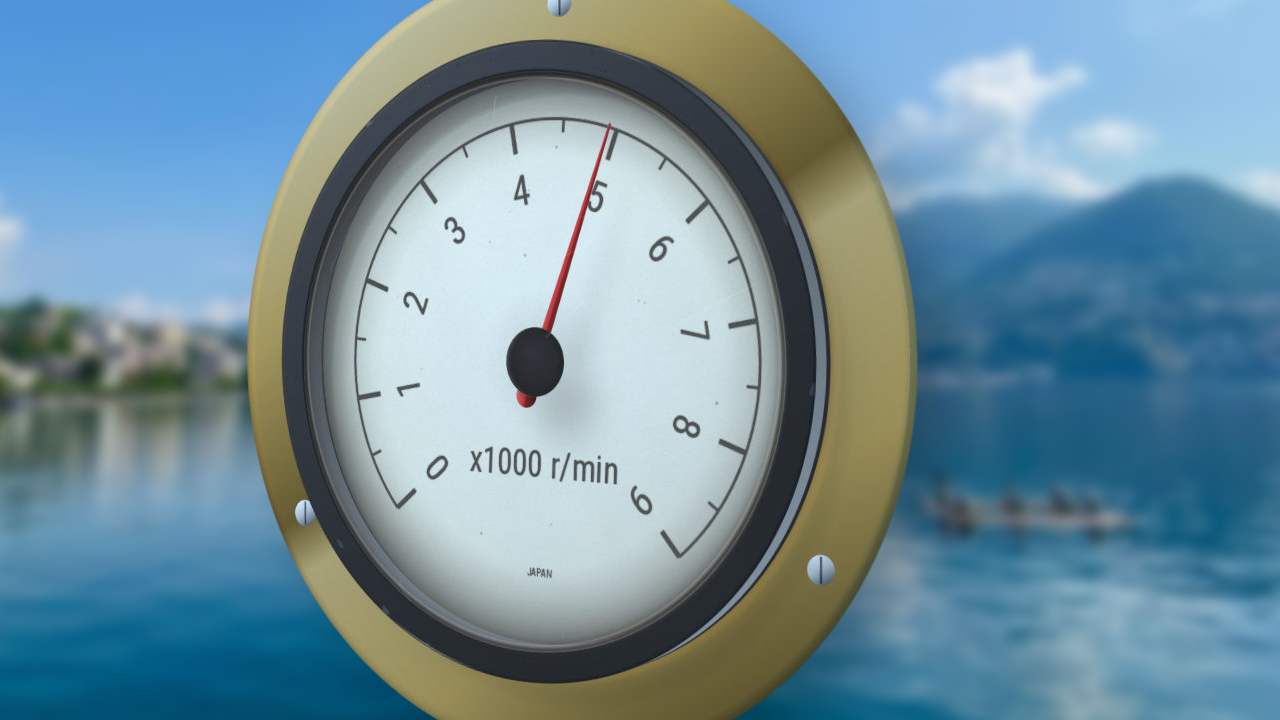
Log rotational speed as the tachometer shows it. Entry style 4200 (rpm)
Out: 5000 (rpm)
